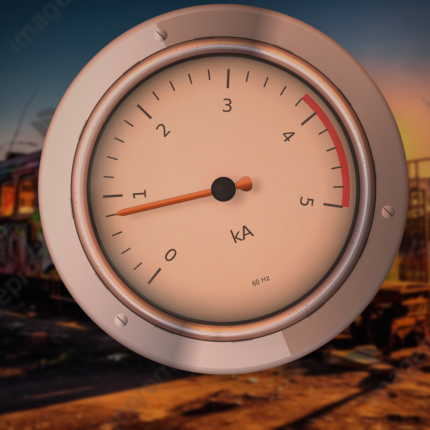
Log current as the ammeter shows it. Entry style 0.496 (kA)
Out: 0.8 (kA)
